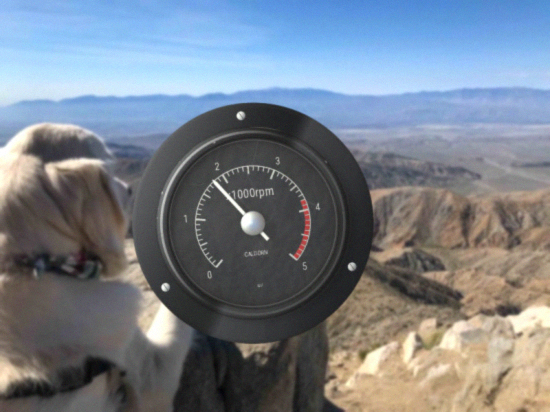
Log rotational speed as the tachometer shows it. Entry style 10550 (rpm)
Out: 1800 (rpm)
